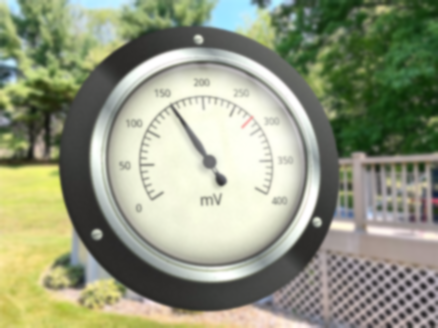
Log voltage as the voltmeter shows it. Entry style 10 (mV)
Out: 150 (mV)
